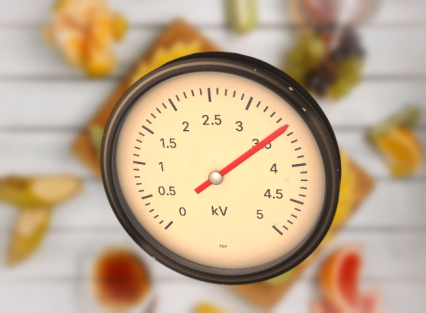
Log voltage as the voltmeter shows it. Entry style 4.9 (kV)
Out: 3.5 (kV)
